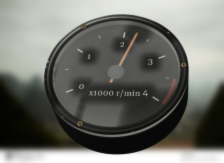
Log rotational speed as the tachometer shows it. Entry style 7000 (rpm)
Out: 2250 (rpm)
